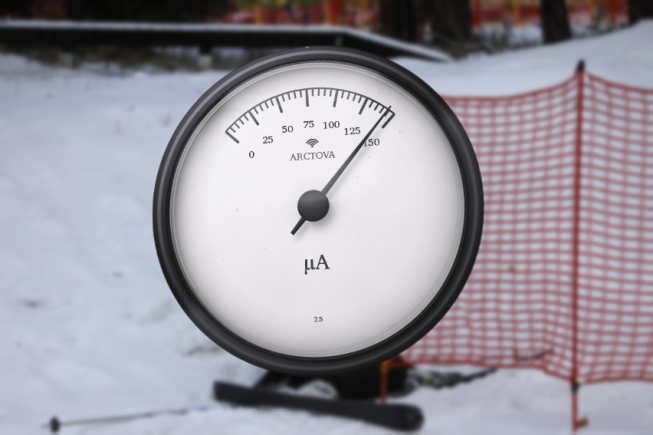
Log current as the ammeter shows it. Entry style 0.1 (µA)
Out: 145 (µA)
